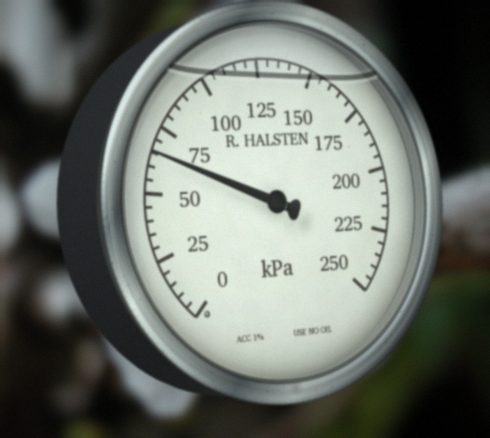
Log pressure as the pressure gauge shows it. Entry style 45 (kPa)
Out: 65 (kPa)
